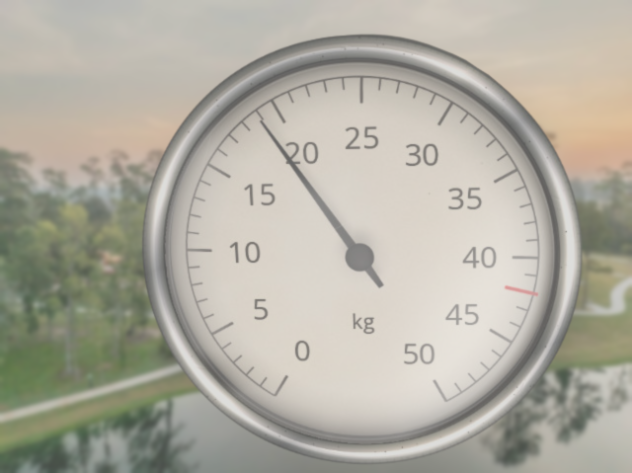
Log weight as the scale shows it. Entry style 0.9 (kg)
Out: 19 (kg)
